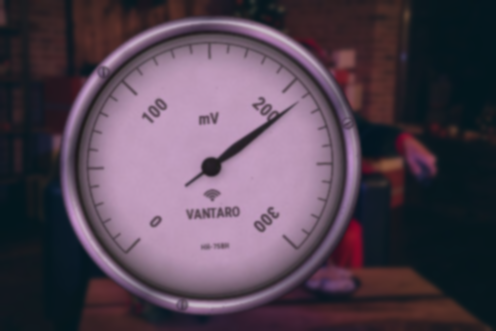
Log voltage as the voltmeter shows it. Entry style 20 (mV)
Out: 210 (mV)
